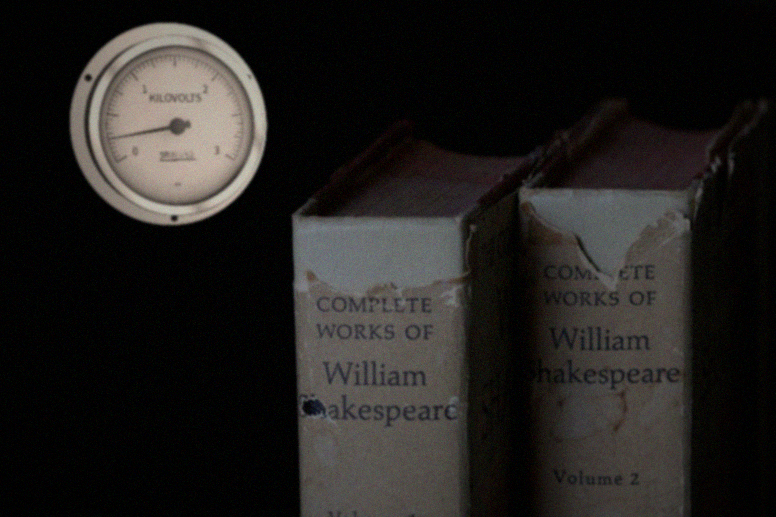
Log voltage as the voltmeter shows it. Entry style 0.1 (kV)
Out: 0.25 (kV)
